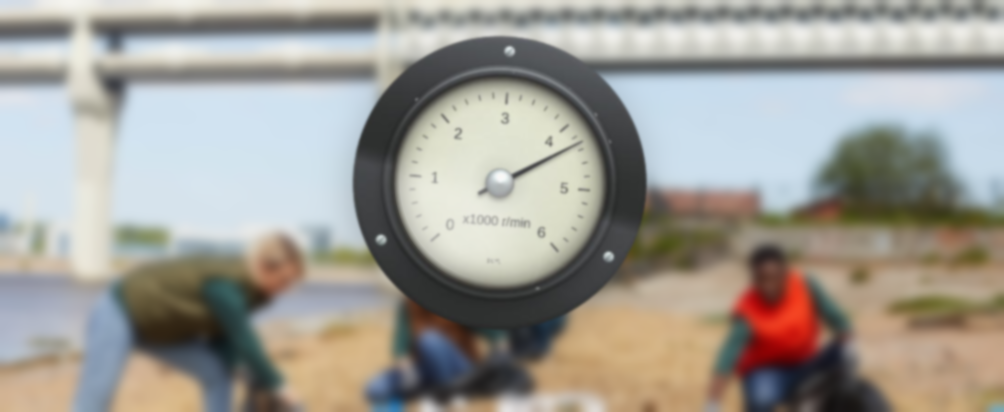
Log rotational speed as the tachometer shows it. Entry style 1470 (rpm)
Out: 4300 (rpm)
